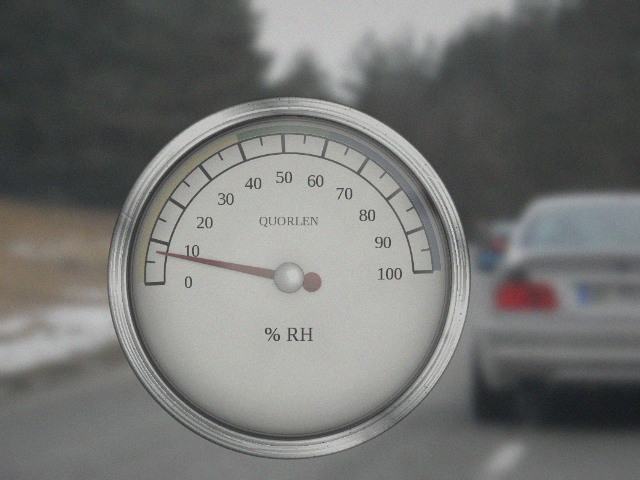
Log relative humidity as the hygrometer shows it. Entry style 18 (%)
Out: 7.5 (%)
